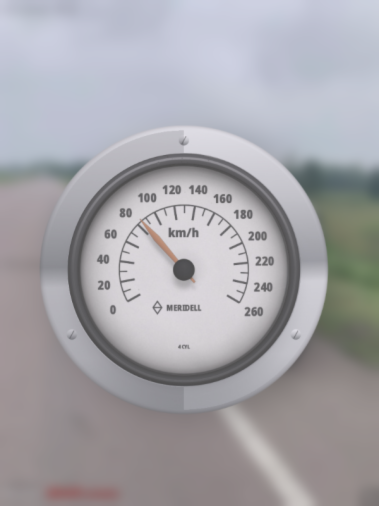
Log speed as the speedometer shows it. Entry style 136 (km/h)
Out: 85 (km/h)
